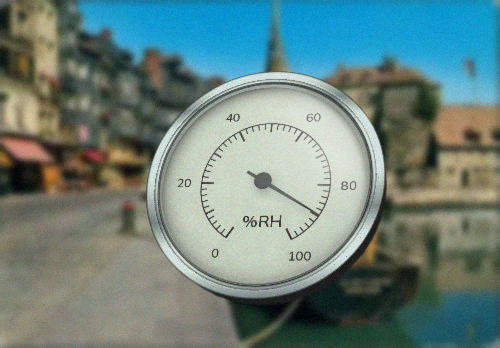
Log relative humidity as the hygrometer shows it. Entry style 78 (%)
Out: 90 (%)
